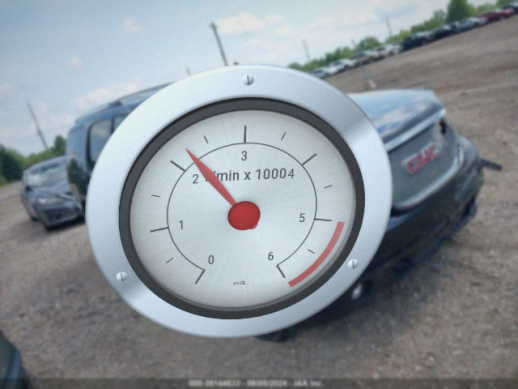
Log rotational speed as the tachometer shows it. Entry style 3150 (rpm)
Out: 2250 (rpm)
